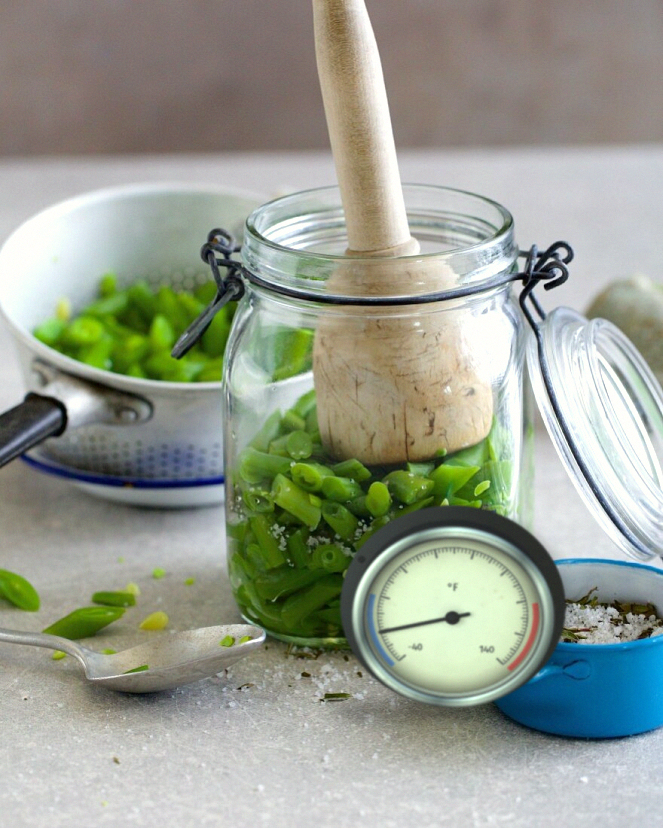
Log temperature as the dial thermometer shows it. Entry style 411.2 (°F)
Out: -20 (°F)
